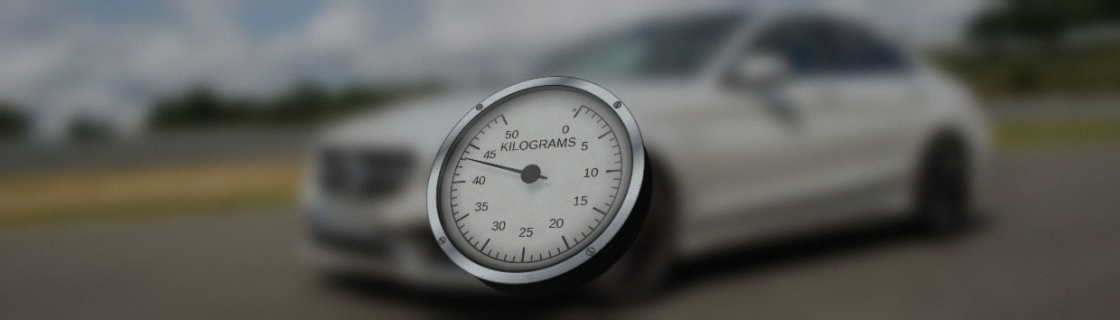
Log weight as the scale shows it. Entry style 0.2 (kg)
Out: 43 (kg)
